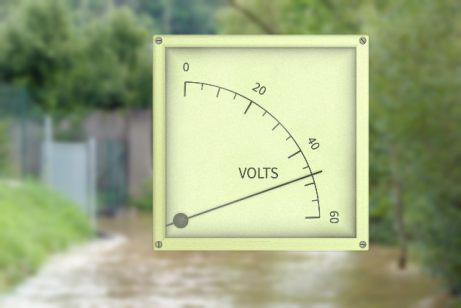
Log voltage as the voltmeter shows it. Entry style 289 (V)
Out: 47.5 (V)
